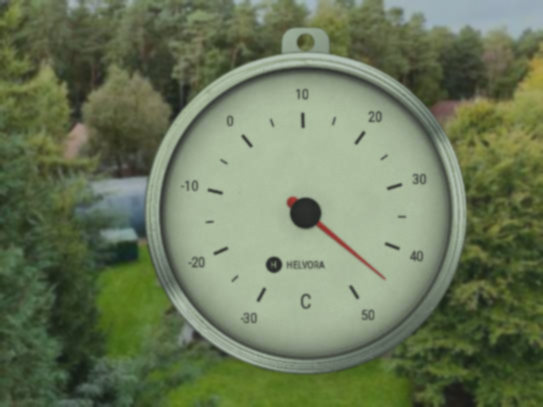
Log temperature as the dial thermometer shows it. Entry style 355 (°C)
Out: 45 (°C)
